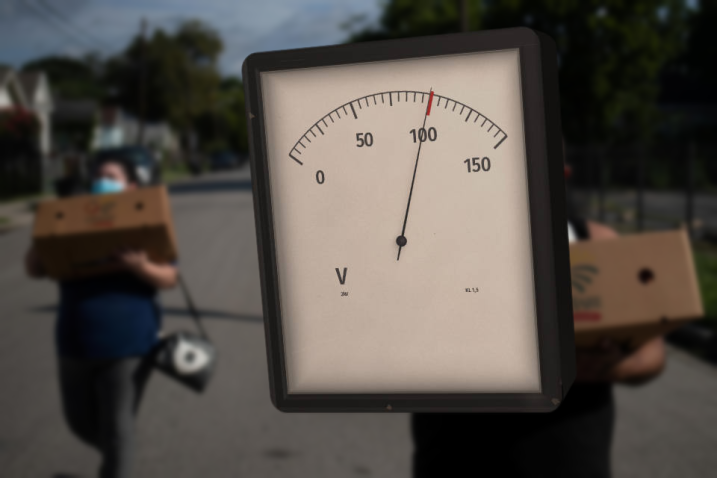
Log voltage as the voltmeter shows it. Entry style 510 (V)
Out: 100 (V)
